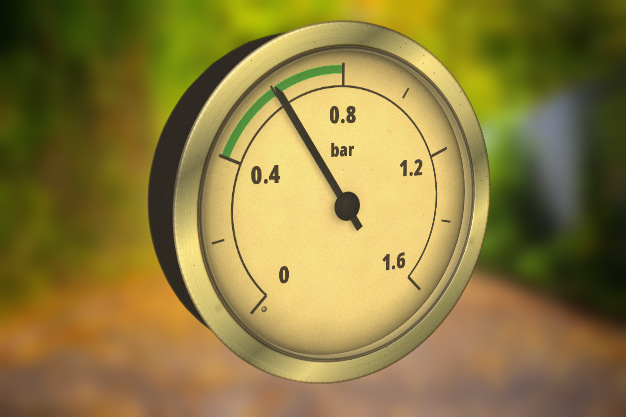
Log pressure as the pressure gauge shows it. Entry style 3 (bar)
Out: 0.6 (bar)
